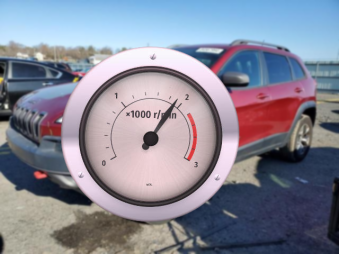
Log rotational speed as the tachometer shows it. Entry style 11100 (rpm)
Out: 1900 (rpm)
